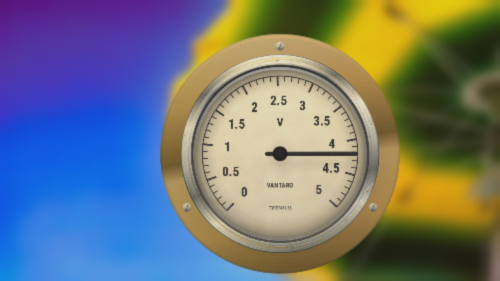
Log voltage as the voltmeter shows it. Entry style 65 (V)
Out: 4.2 (V)
